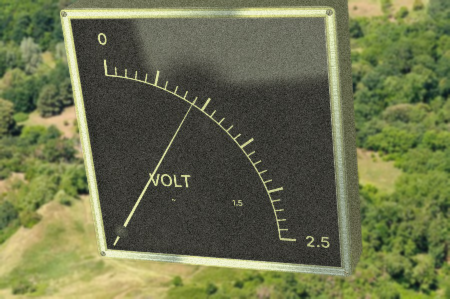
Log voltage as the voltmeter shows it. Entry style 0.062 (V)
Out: 0.9 (V)
